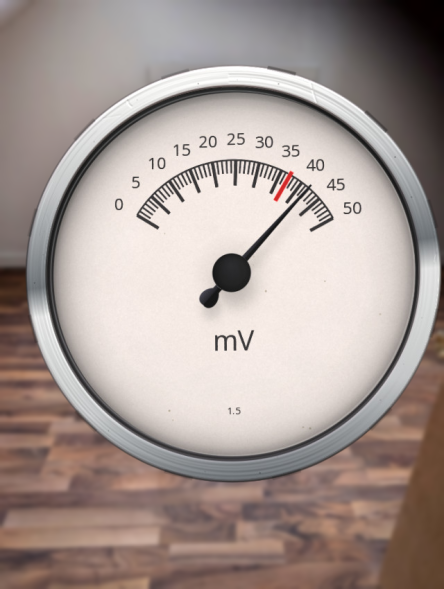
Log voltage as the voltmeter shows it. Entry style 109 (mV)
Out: 42 (mV)
